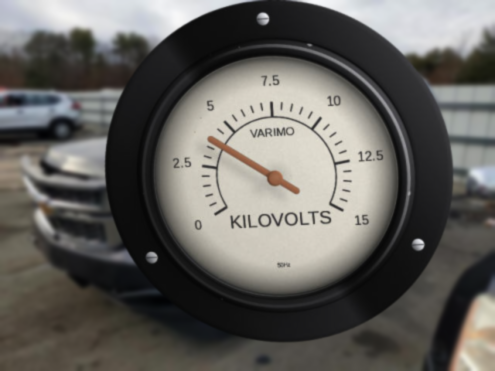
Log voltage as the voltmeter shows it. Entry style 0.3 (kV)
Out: 4 (kV)
